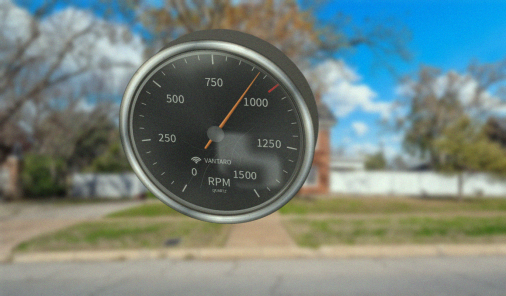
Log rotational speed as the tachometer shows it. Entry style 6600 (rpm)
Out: 925 (rpm)
